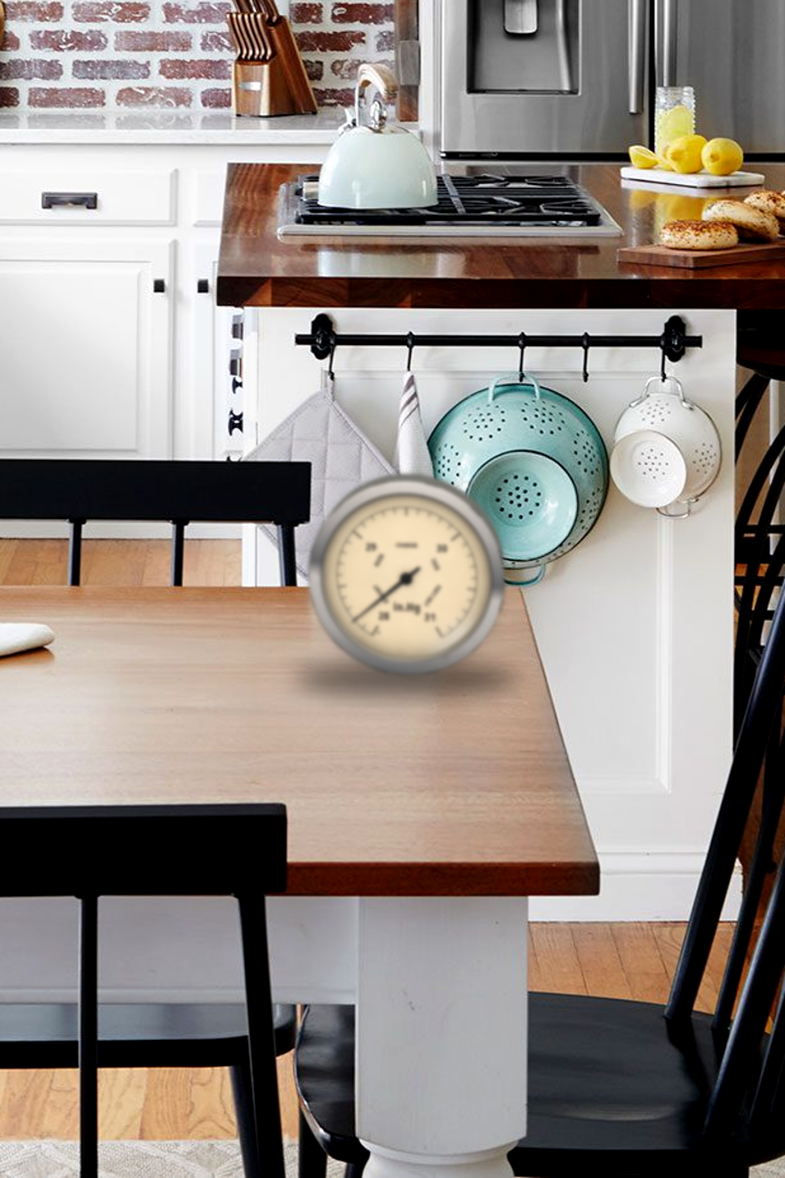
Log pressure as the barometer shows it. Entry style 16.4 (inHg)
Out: 28.2 (inHg)
